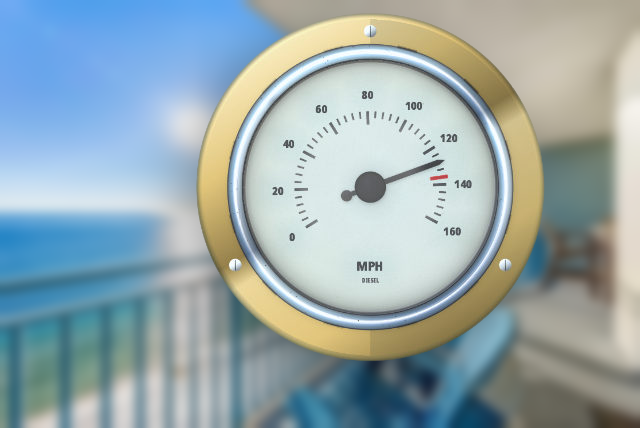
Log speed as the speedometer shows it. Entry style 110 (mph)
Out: 128 (mph)
